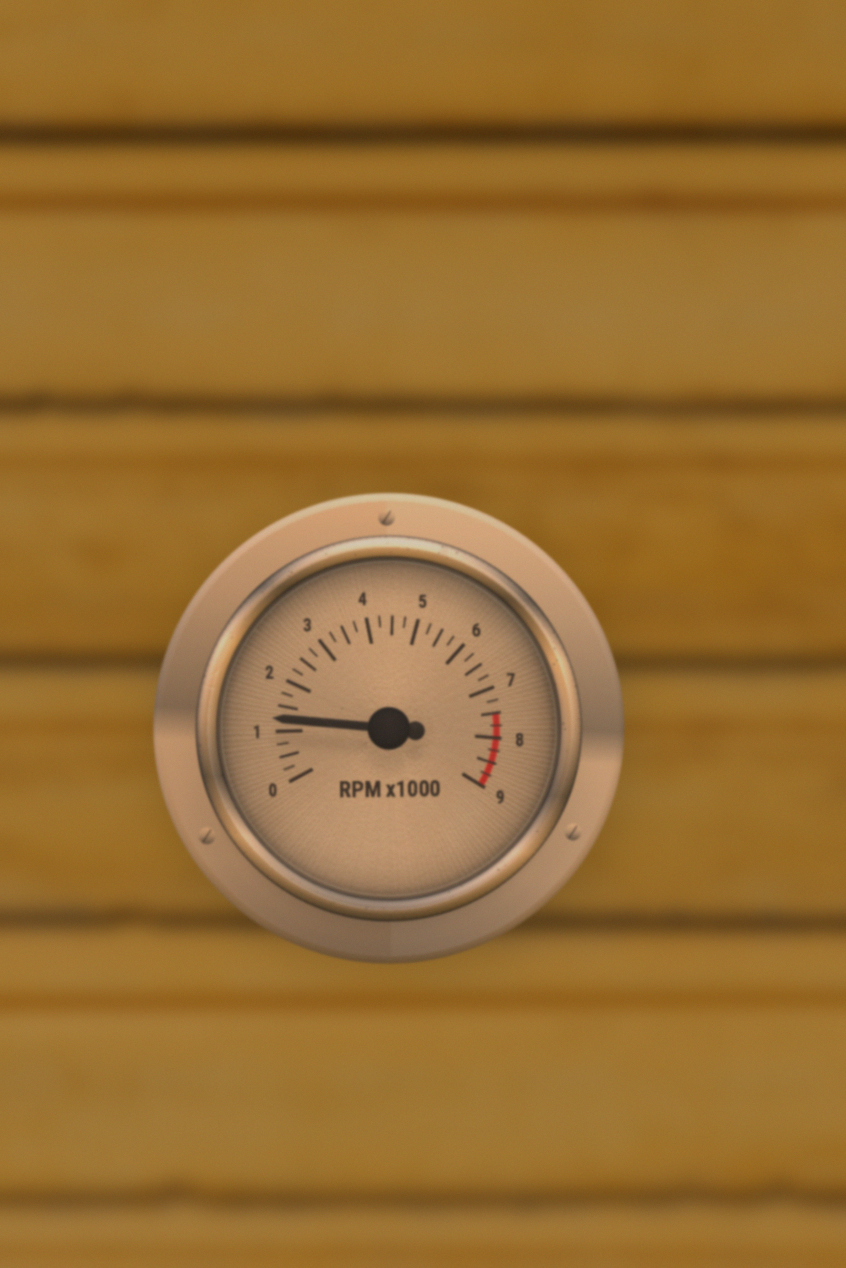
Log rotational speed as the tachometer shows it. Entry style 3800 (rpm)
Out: 1250 (rpm)
